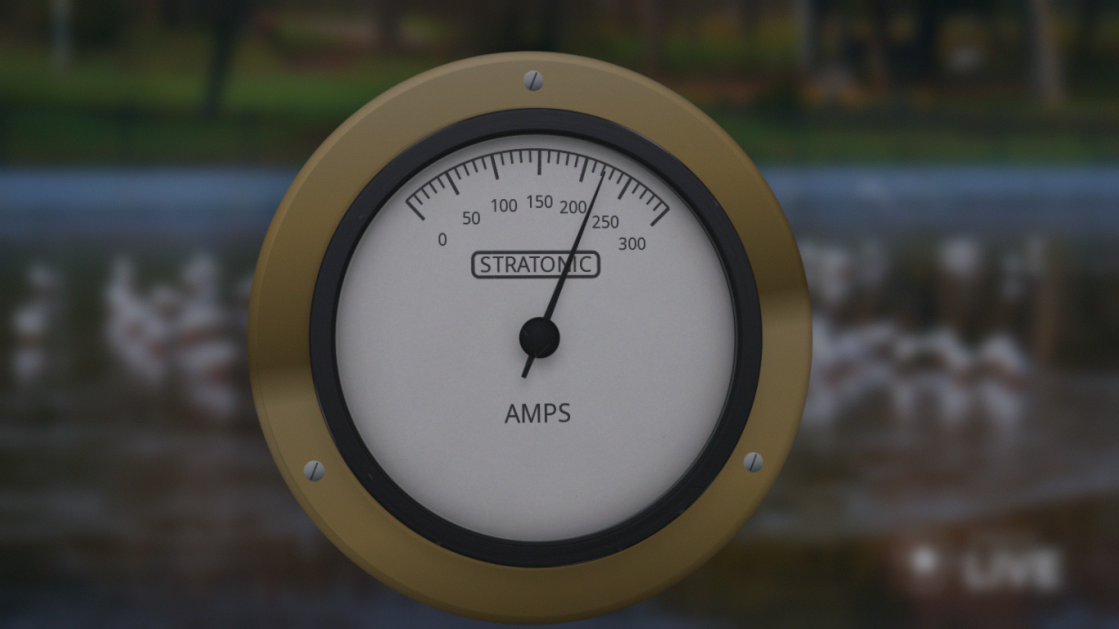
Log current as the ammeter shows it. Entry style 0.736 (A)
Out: 220 (A)
